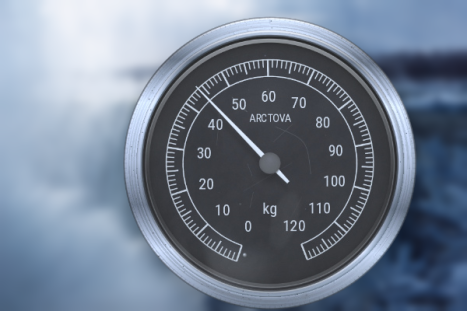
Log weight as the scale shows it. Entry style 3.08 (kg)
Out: 44 (kg)
